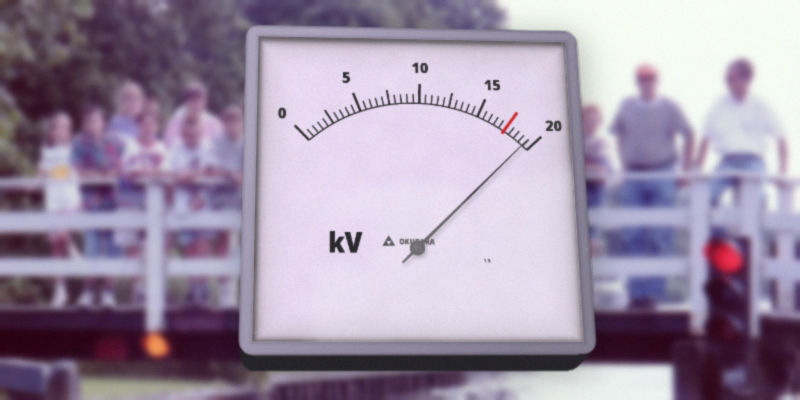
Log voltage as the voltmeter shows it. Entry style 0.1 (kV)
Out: 19.5 (kV)
